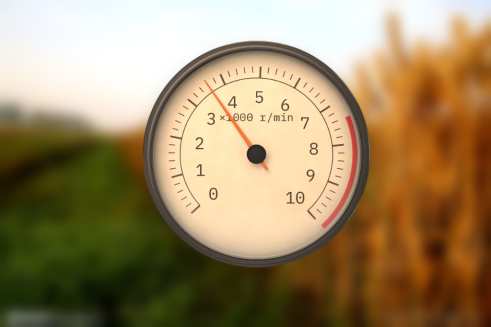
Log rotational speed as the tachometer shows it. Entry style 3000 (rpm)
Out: 3600 (rpm)
